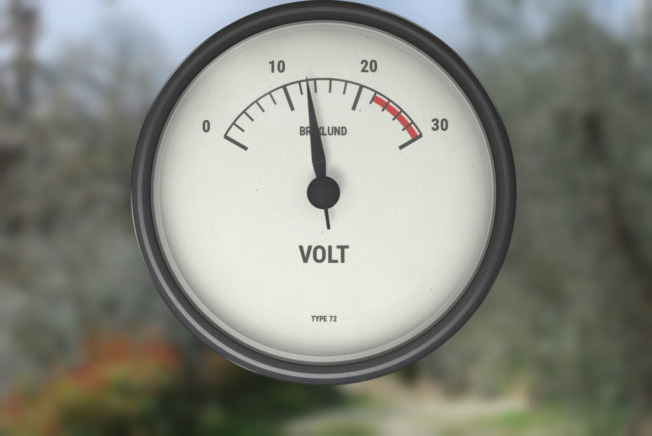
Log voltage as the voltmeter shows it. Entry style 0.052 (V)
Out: 13 (V)
